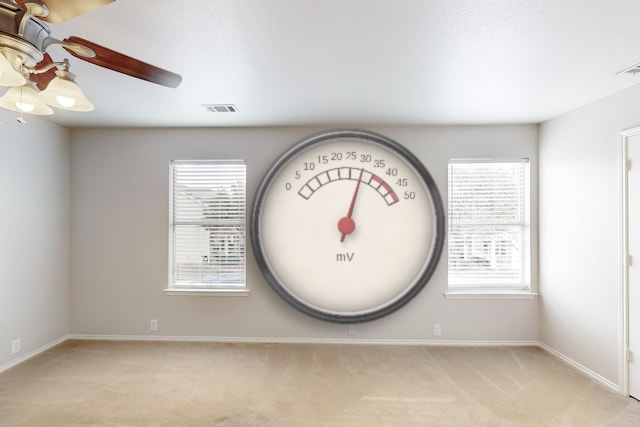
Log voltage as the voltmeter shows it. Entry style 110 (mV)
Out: 30 (mV)
